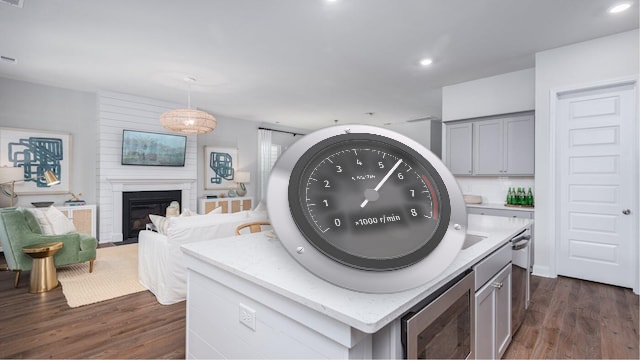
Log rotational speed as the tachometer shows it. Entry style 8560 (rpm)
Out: 5600 (rpm)
